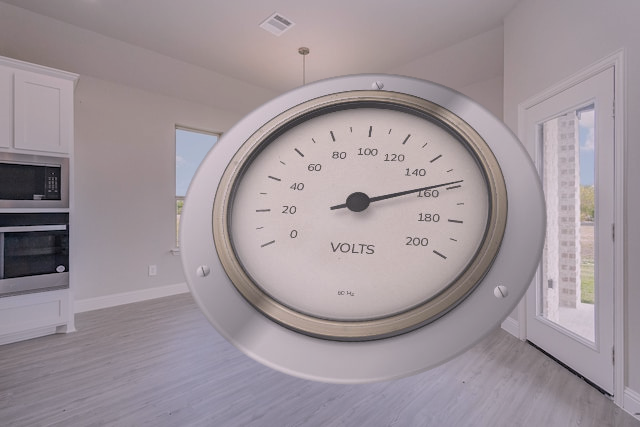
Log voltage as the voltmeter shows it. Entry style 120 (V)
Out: 160 (V)
